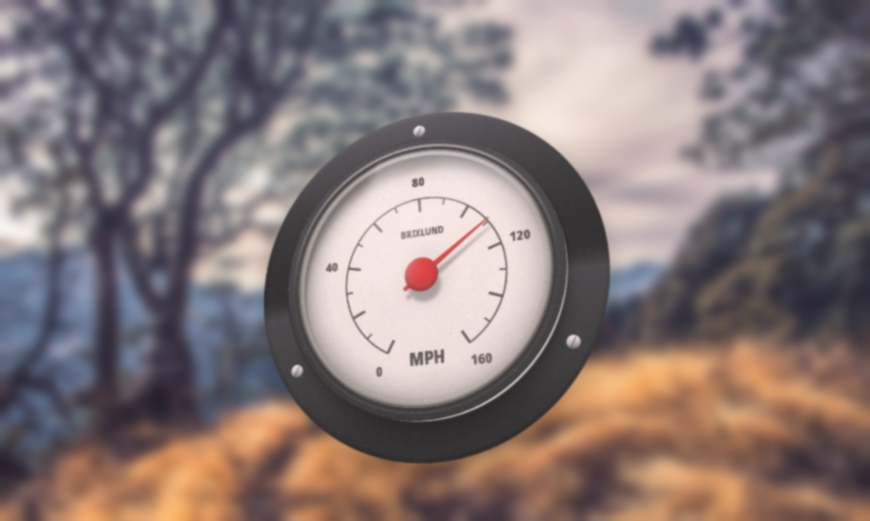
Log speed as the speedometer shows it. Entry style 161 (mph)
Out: 110 (mph)
